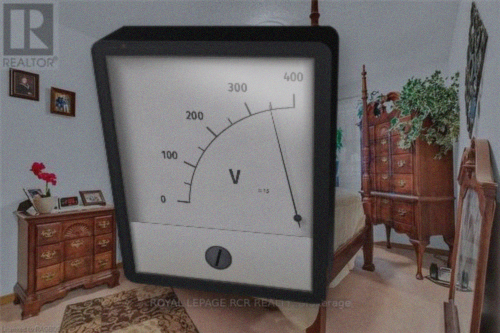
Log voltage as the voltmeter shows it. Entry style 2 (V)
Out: 350 (V)
